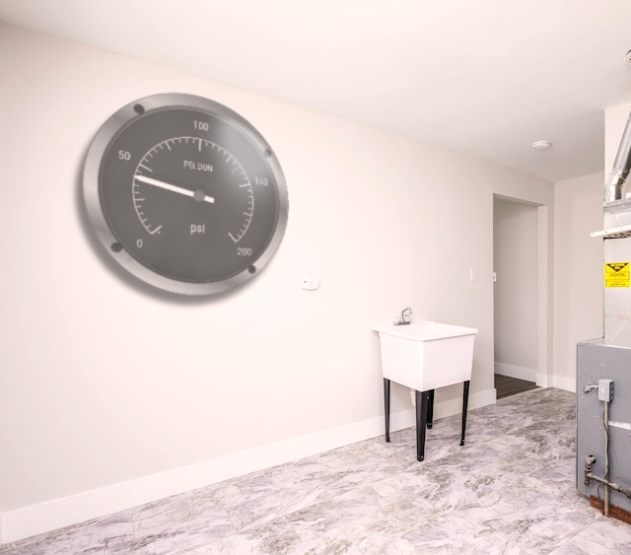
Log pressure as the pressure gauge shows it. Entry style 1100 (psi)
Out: 40 (psi)
